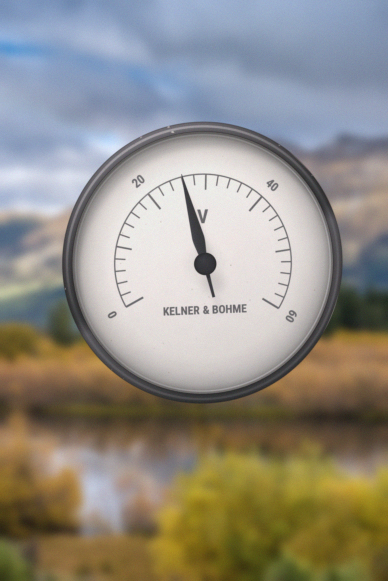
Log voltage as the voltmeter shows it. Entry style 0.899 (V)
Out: 26 (V)
